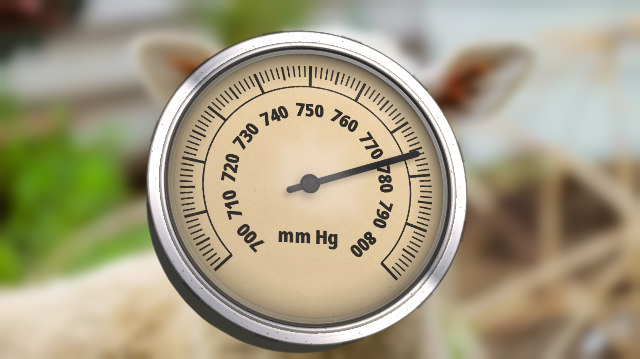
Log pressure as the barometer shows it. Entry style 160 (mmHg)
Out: 776 (mmHg)
